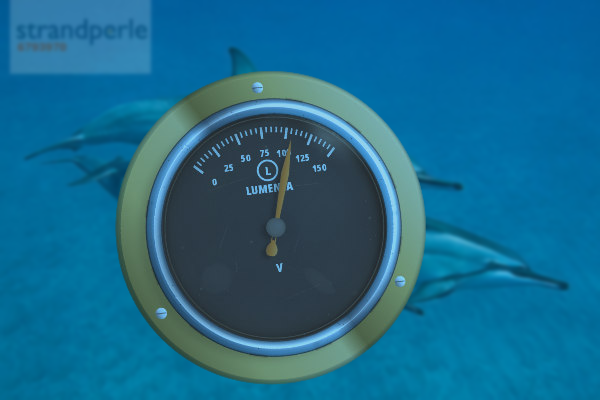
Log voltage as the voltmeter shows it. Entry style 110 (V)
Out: 105 (V)
